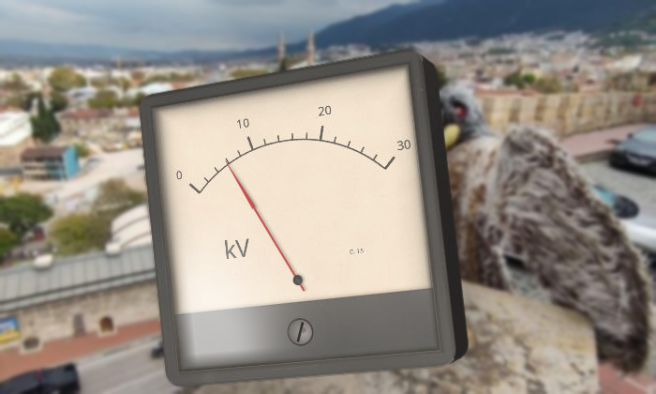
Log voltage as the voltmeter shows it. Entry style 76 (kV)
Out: 6 (kV)
